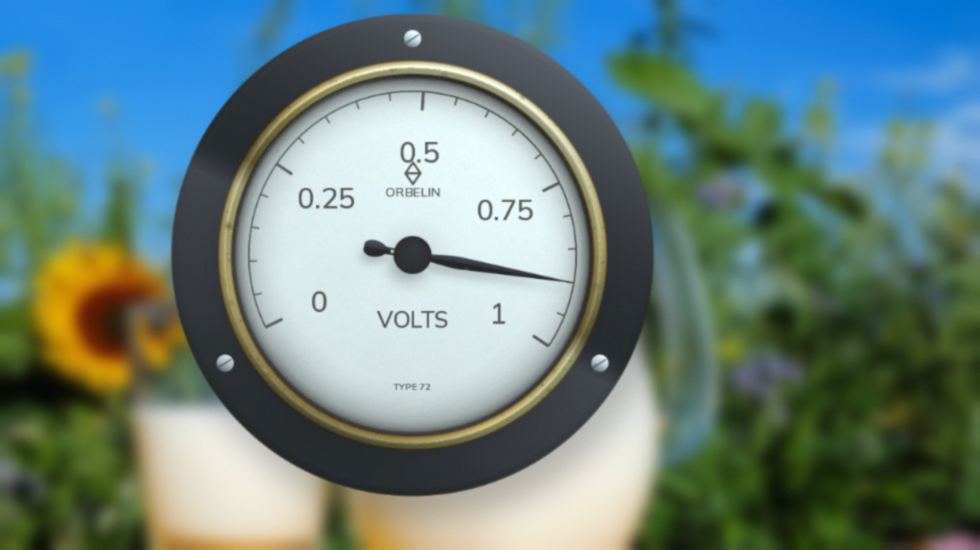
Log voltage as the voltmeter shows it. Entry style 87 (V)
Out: 0.9 (V)
